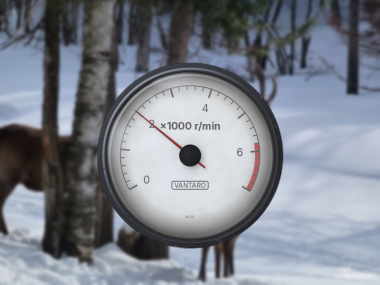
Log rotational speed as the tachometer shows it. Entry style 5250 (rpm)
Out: 2000 (rpm)
